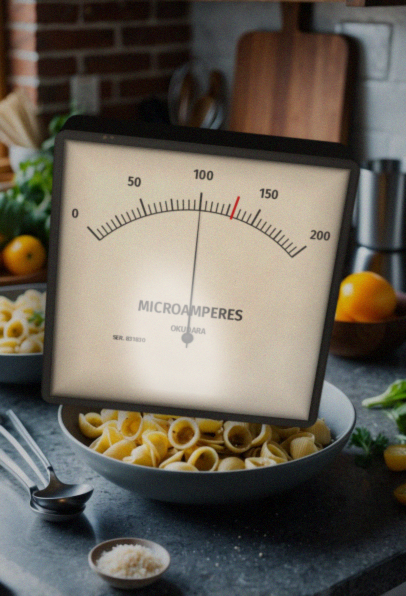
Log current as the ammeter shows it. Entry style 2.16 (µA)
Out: 100 (µA)
